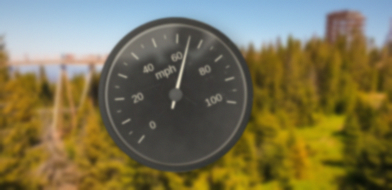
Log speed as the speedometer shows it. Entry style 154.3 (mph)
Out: 65 (mph)
